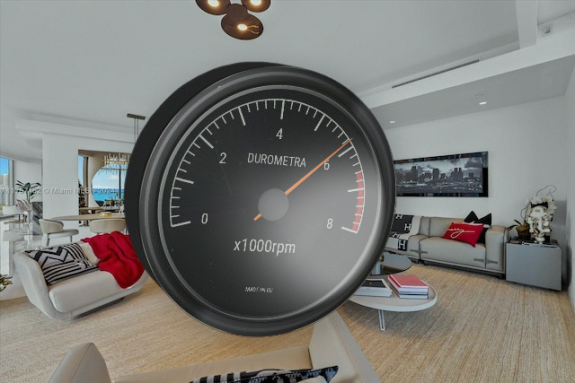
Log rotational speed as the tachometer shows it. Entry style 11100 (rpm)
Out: 5800 (rpm)
